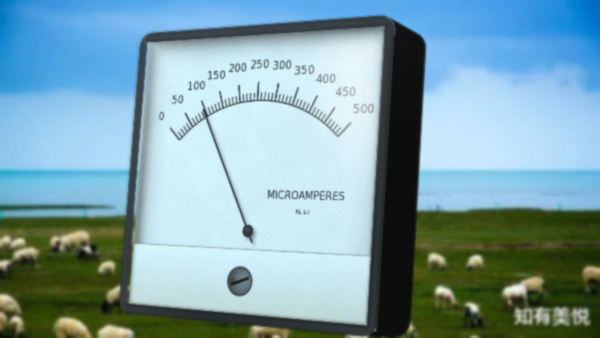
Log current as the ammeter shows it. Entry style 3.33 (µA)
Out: 100 (µA)
